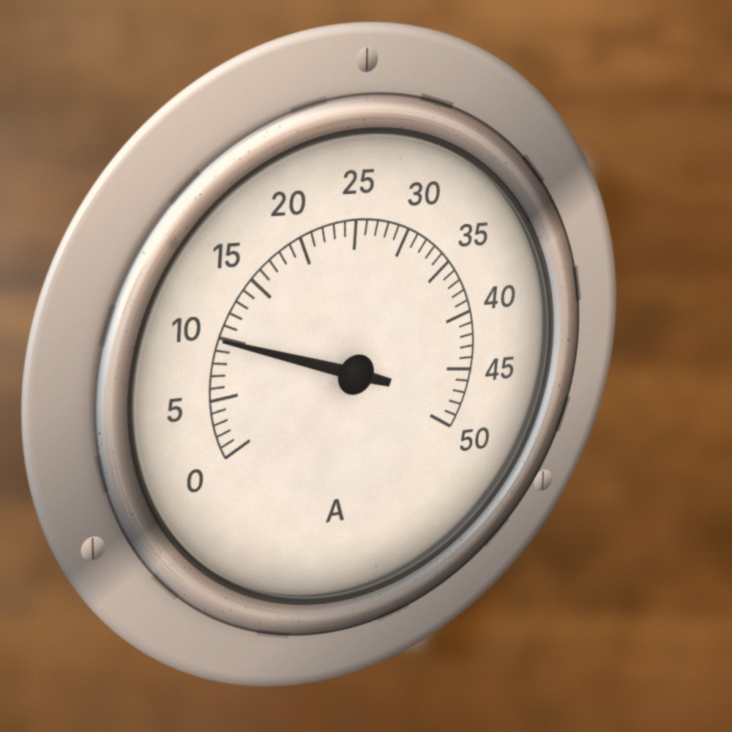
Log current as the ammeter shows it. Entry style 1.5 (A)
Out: 10 (A)
